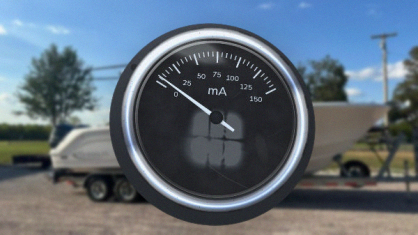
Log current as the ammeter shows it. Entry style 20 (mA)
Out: 5 (mA)
